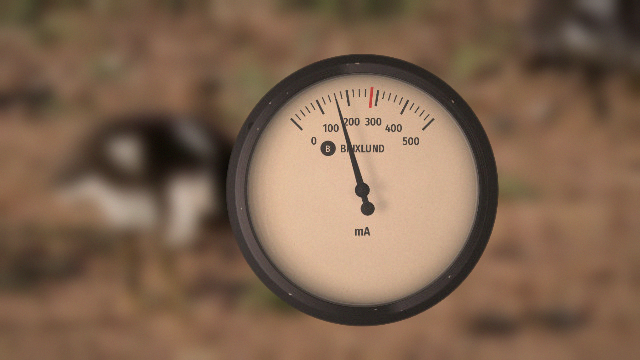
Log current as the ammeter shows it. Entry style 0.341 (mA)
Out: 160 (mA)
